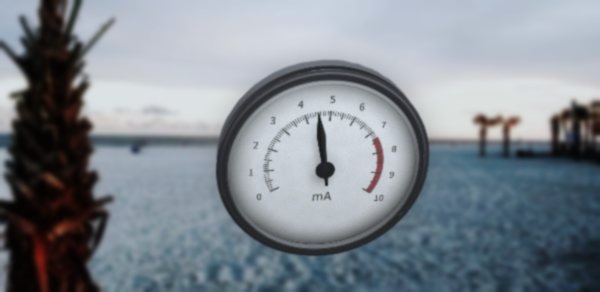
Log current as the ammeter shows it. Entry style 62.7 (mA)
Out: 4.5 (mA)
